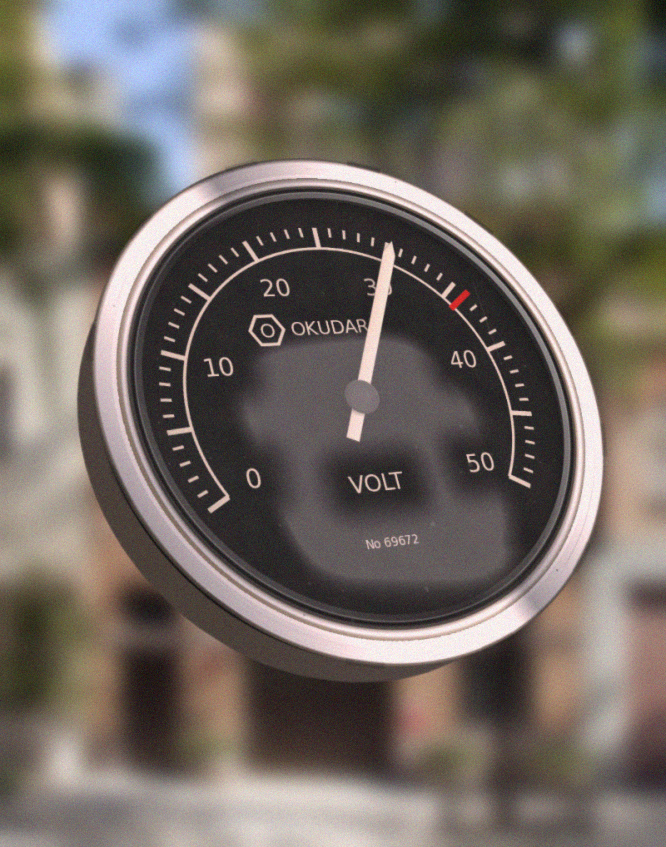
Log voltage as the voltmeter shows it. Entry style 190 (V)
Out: 30 (V)
